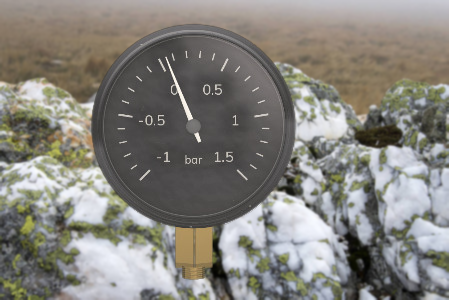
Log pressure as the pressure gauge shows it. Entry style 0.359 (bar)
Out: 0.05 (bar)
